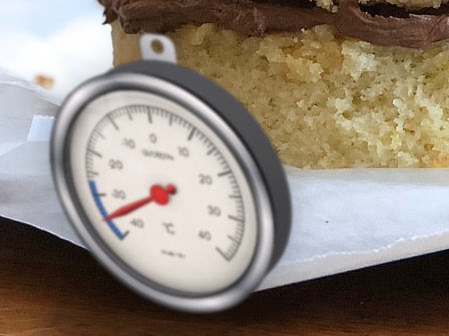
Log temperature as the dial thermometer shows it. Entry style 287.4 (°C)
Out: -35 (°C)
